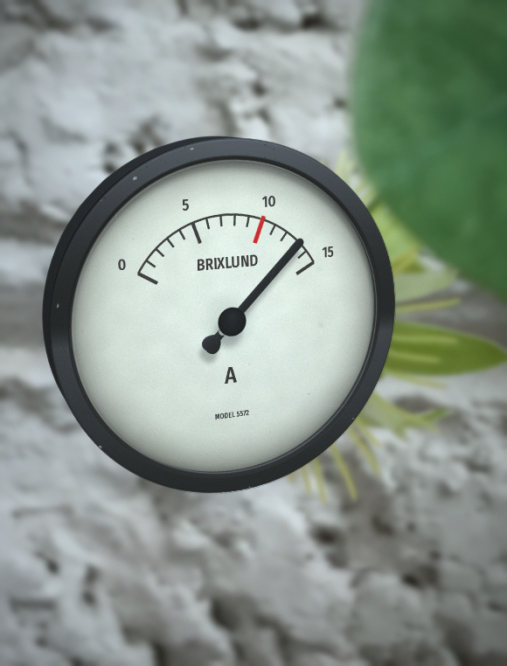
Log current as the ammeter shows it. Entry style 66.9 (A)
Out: 13 (A)
